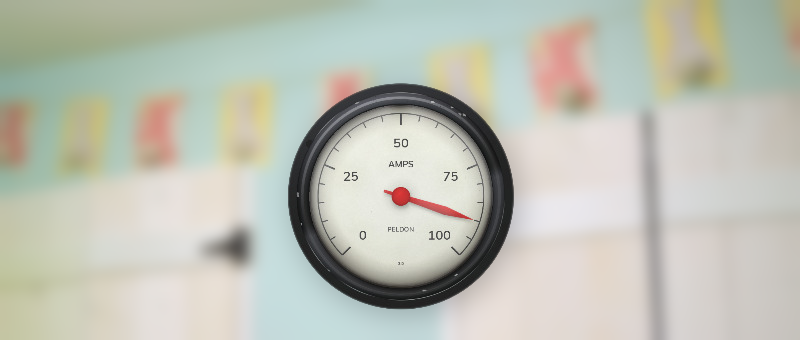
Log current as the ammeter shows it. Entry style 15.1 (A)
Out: 90 (A)
